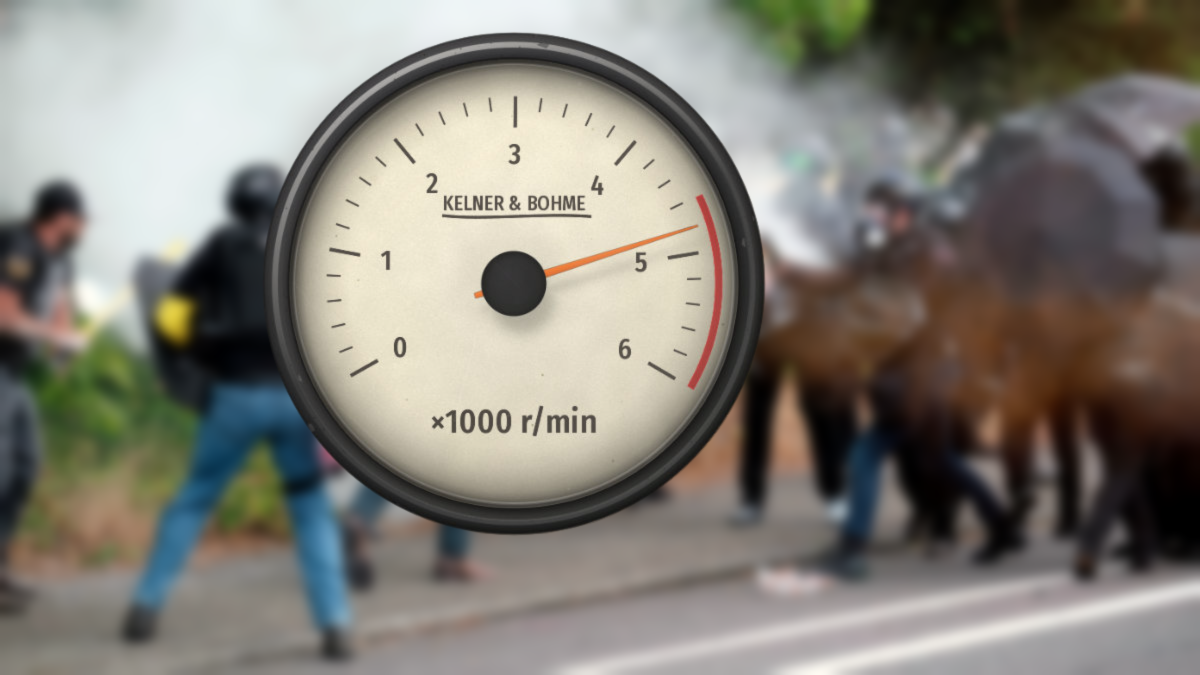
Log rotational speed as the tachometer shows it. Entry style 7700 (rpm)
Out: 4800 (rpm)
